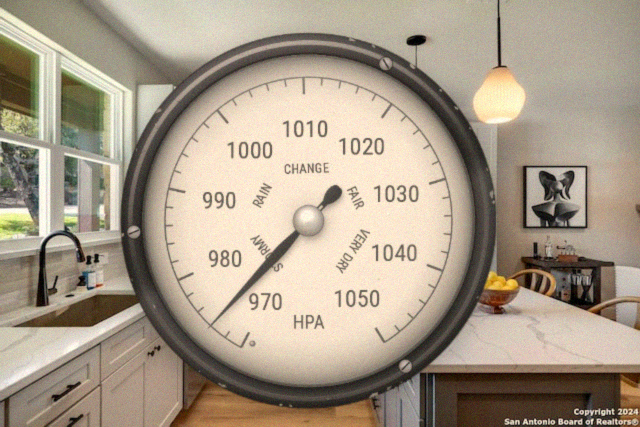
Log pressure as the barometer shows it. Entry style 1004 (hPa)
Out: 974 (hPa)
